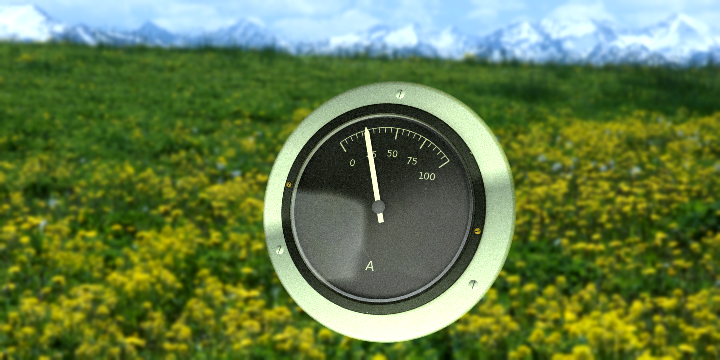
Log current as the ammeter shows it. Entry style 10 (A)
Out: 25 (A)
